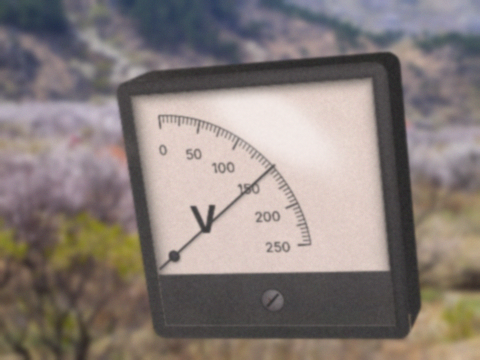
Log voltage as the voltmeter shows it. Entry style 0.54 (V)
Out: 150 (V)
